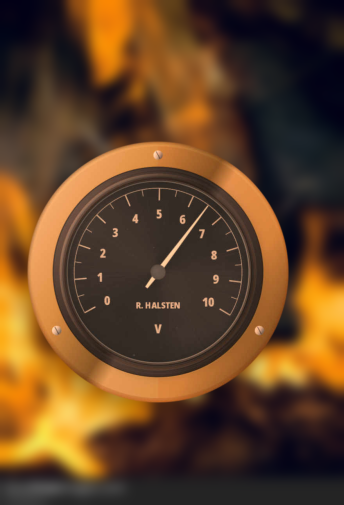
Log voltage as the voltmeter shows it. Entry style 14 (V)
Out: 6.5 (V)
